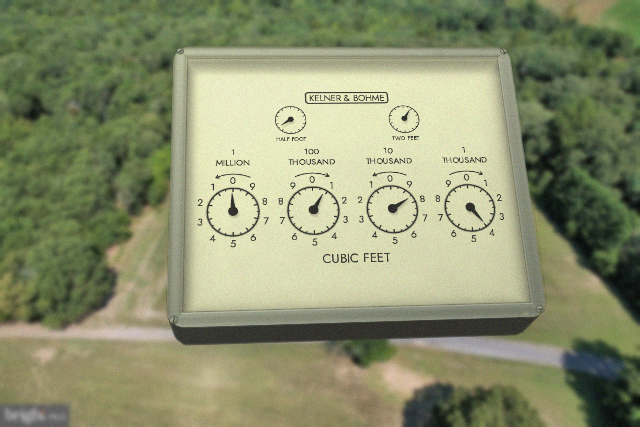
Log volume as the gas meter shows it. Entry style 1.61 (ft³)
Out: 8400 (ft³)
